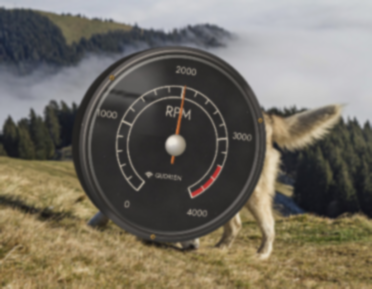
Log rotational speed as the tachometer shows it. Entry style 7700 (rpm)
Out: 2000 (rpm)
